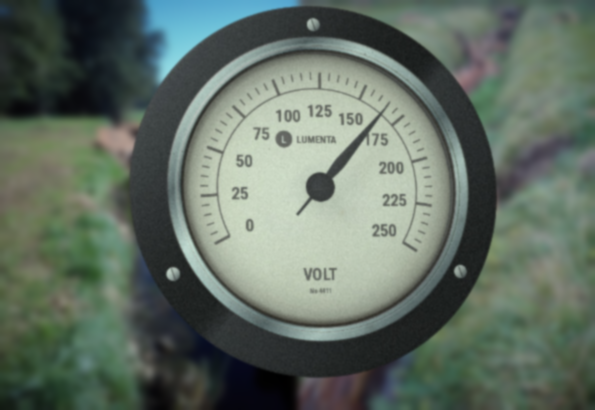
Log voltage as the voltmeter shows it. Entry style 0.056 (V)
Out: 165 (V)
